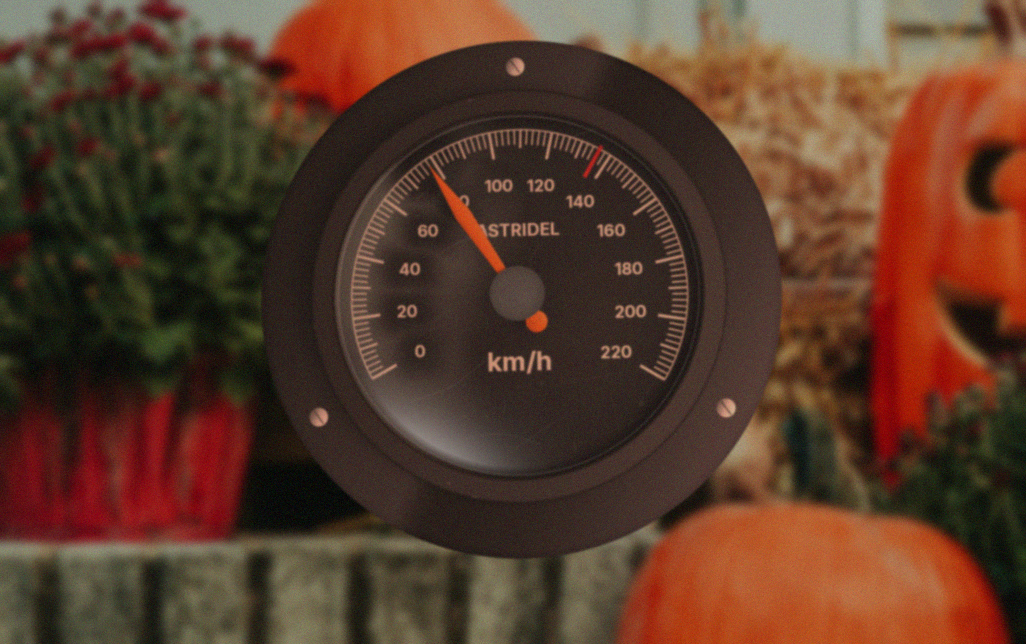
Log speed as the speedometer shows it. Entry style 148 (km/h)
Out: 78 (km/h)
